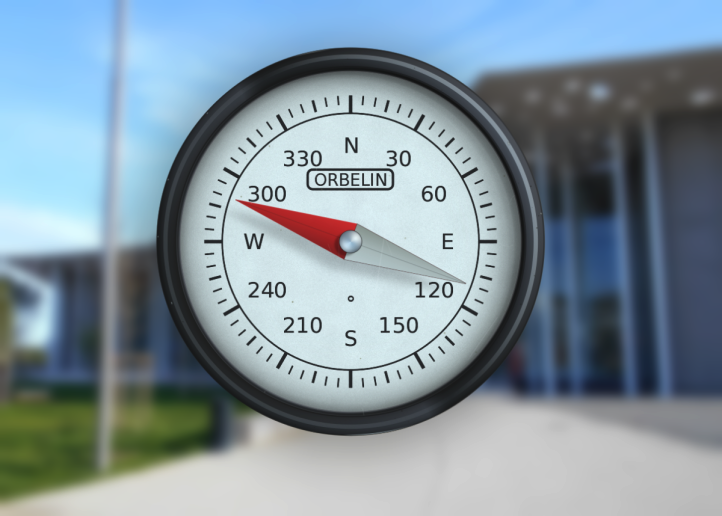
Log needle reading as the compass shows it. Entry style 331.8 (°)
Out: 290 (°)
